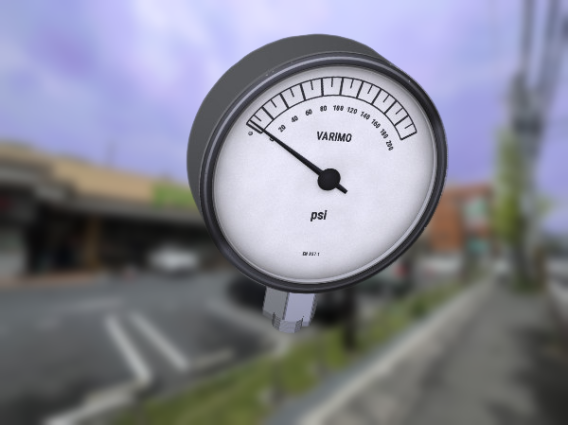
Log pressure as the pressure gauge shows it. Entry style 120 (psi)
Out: 5 (psi)
